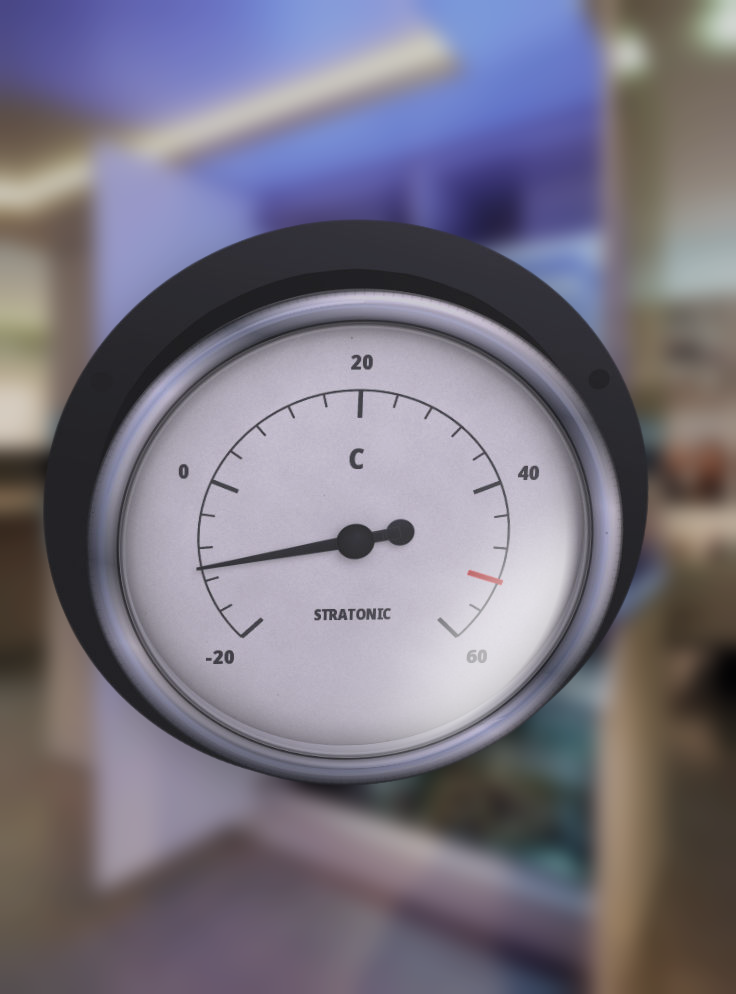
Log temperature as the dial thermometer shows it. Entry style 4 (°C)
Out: -10 (°C)
